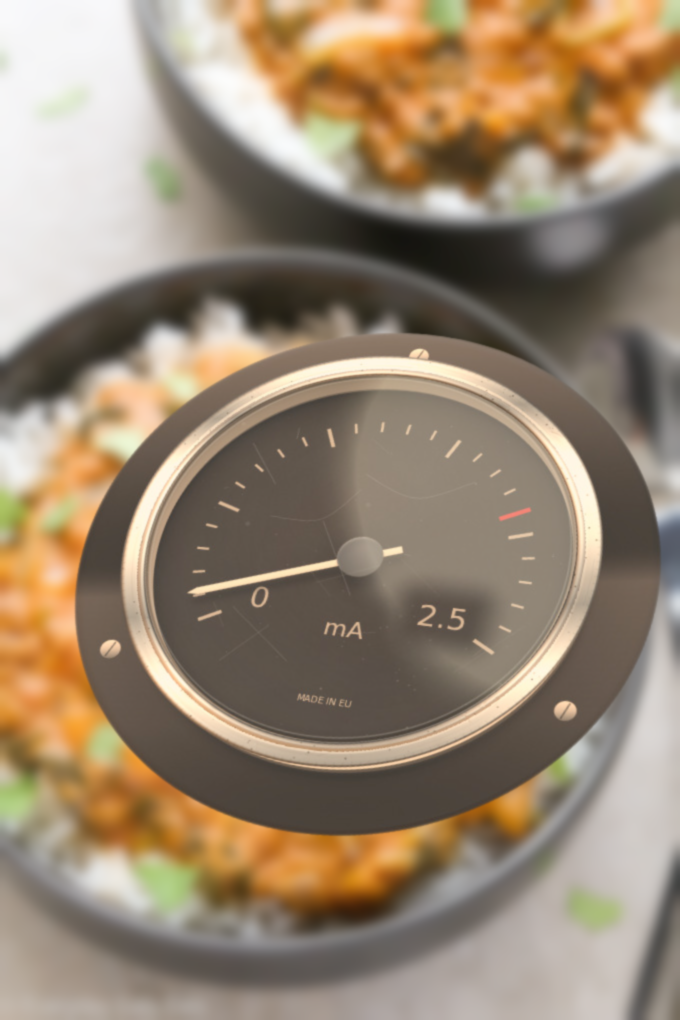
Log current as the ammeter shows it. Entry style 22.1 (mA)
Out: 0.1 (mA)
